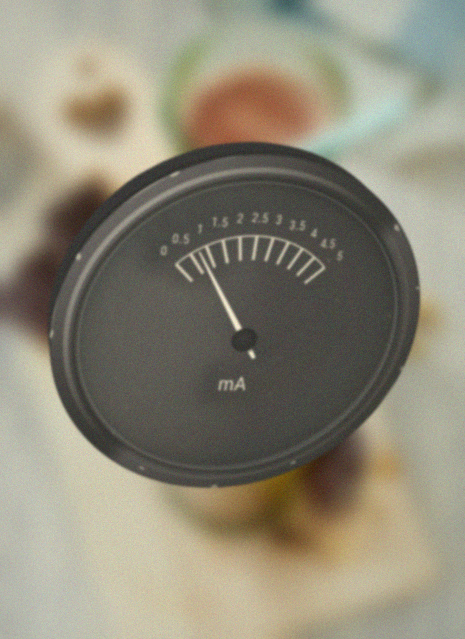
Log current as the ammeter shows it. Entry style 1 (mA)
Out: 0.75 (mA)
